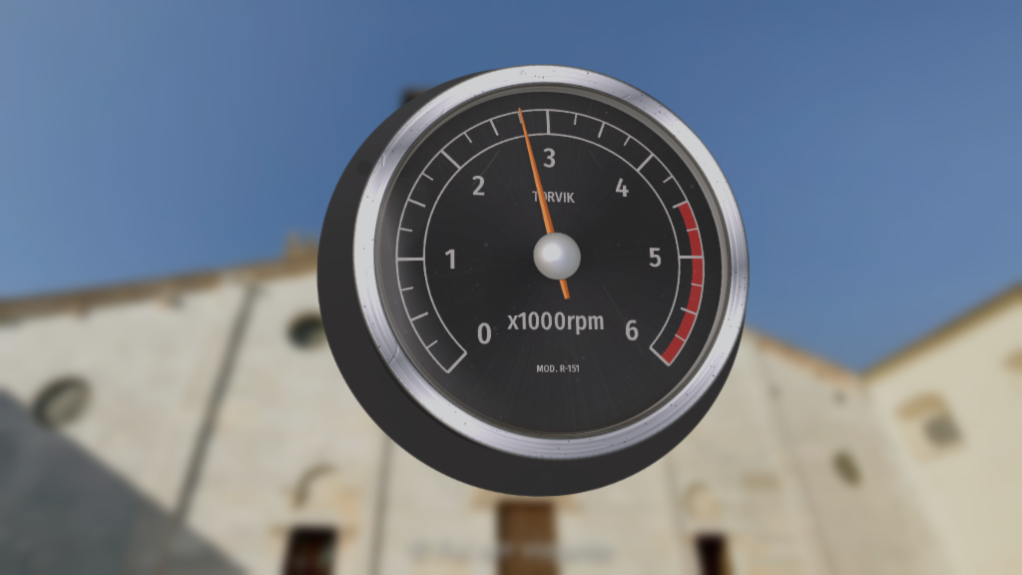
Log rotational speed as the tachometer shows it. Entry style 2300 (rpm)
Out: 2750 (rpm)
